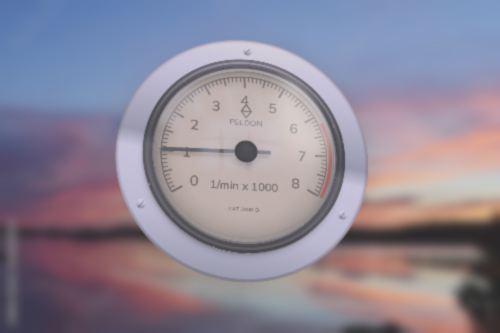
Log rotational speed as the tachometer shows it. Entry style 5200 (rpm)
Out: 1000 (rpm)
